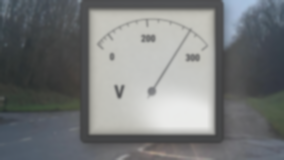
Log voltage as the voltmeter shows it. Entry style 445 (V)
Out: 270 (V)
